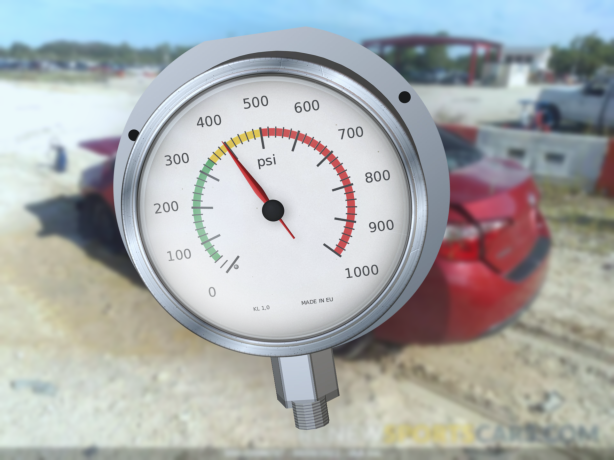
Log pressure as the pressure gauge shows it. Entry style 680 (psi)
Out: 400 (psi)
